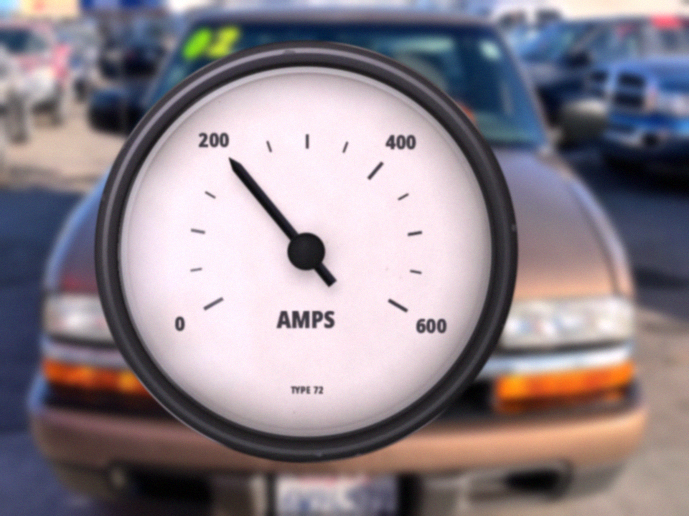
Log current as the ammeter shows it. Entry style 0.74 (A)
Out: 200 (A)
